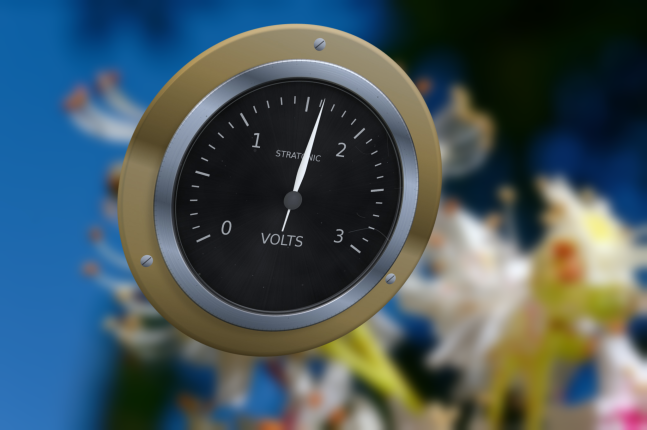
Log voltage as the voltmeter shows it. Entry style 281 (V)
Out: 1.6 (V)
